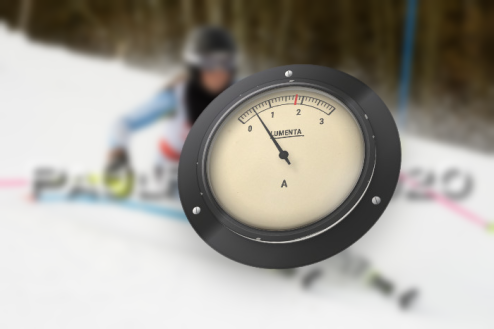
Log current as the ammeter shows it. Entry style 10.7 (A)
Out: 0.5 (A)
